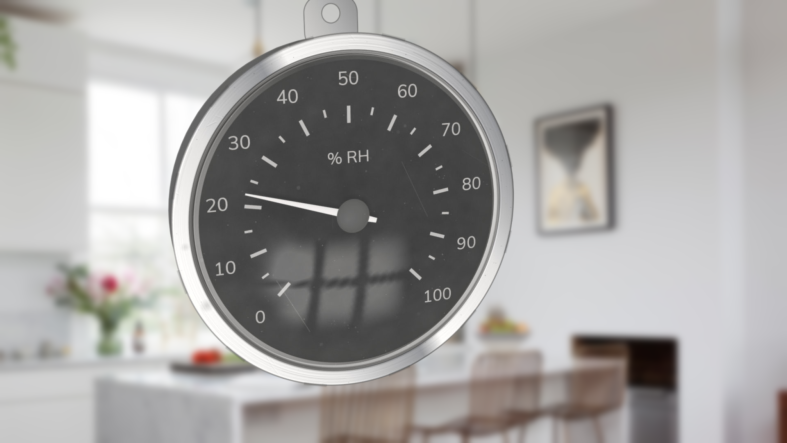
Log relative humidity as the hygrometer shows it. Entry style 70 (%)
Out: 22.5 (%)
